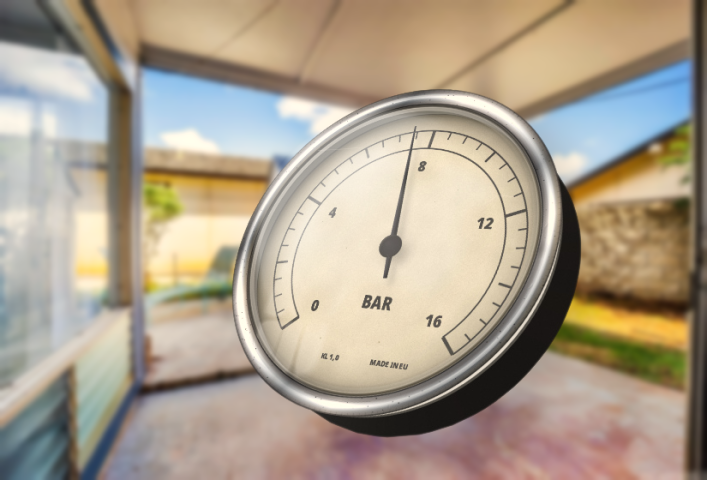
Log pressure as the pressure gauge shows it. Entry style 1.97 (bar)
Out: 7.5 (bar)
